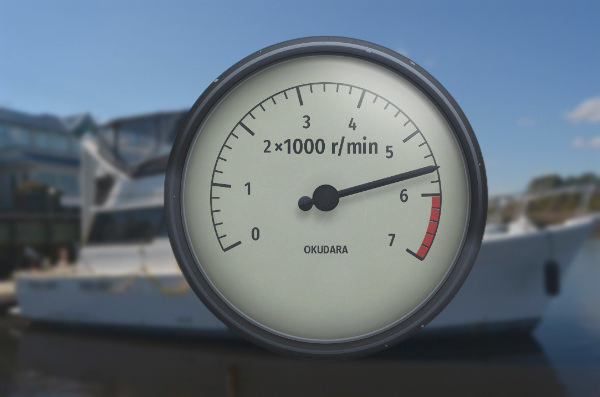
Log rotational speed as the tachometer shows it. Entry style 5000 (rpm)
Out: 5600 (rpm)
